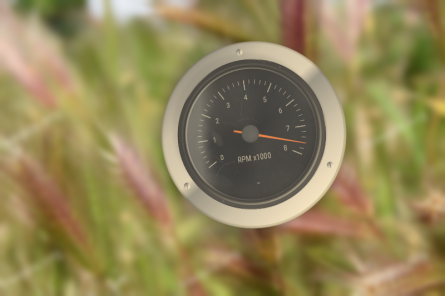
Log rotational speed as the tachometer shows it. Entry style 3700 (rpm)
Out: 7600 (rpm)
